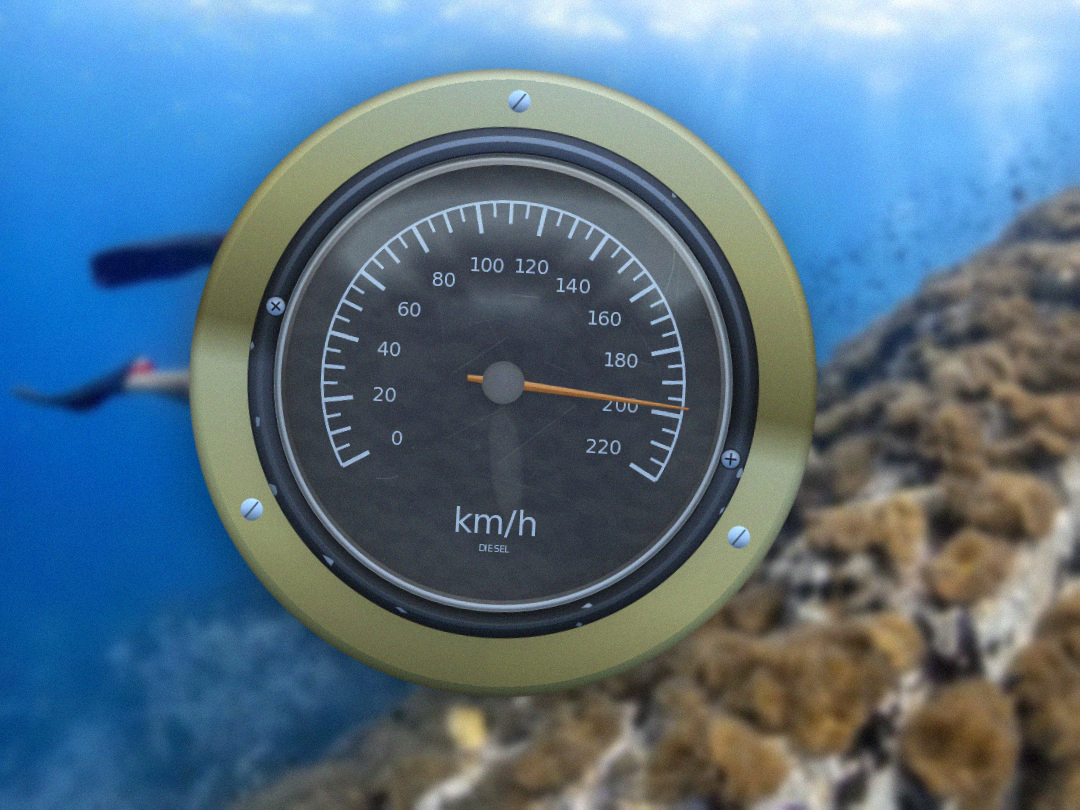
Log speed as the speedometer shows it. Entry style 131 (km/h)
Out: 197.5 (km/h)
